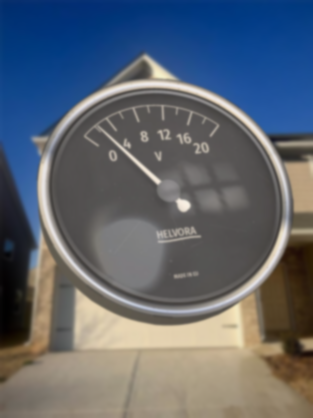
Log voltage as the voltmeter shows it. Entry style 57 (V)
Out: 2 (V)
